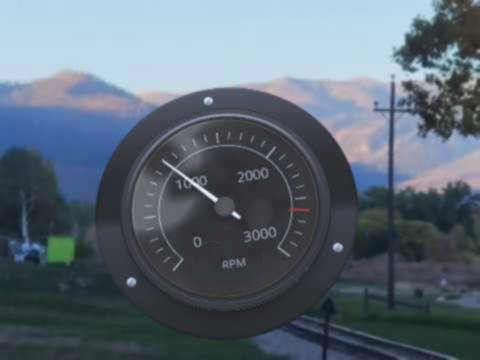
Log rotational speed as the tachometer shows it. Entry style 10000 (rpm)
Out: 1000 (rpm)
